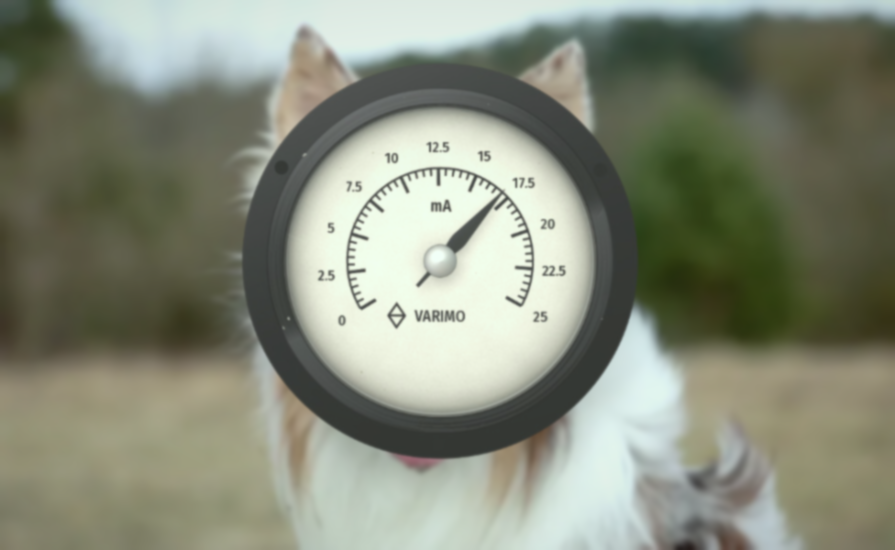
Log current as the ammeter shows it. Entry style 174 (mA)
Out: 17 (mA)
